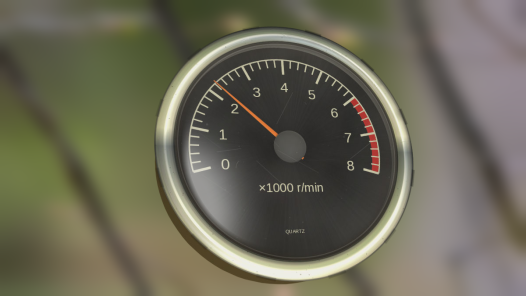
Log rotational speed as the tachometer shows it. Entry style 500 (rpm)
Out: 2200 (rpm)
